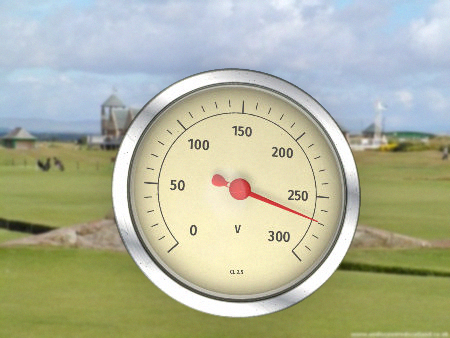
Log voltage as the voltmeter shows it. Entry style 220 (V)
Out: 270 (V)
